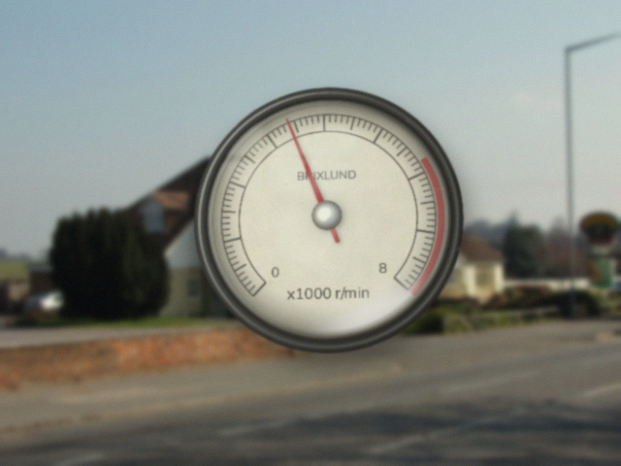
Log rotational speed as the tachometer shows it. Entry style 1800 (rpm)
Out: 3400 (rpm)
